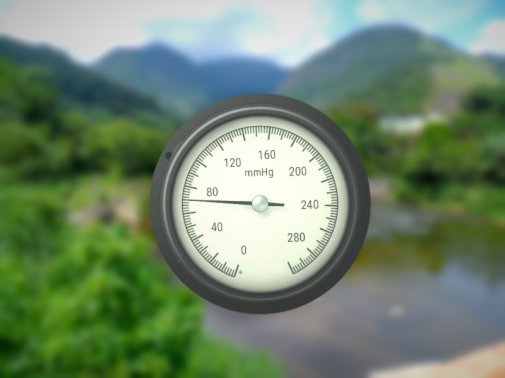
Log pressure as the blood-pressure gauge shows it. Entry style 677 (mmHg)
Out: 70 (mmHg)
